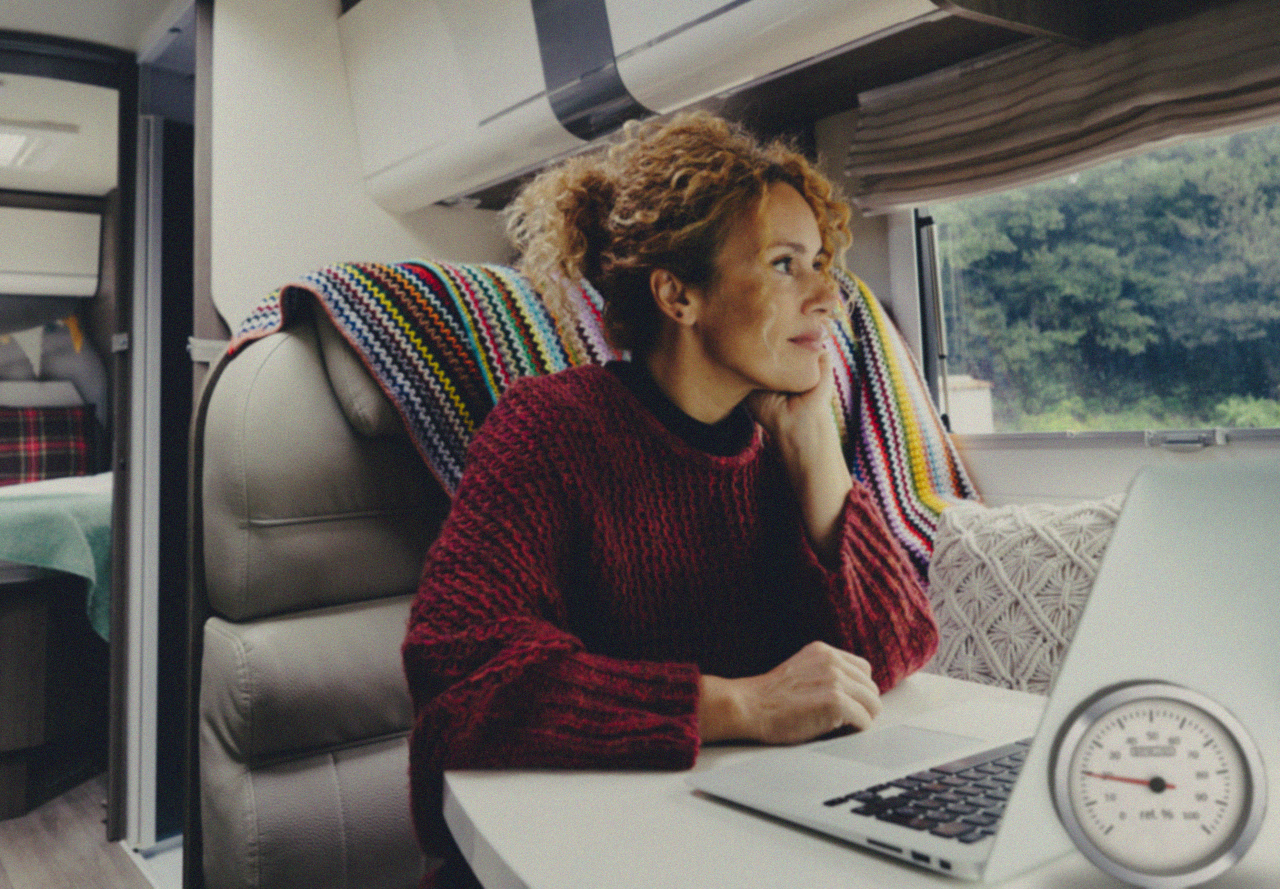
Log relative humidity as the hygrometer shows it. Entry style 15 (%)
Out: 20 (%)
